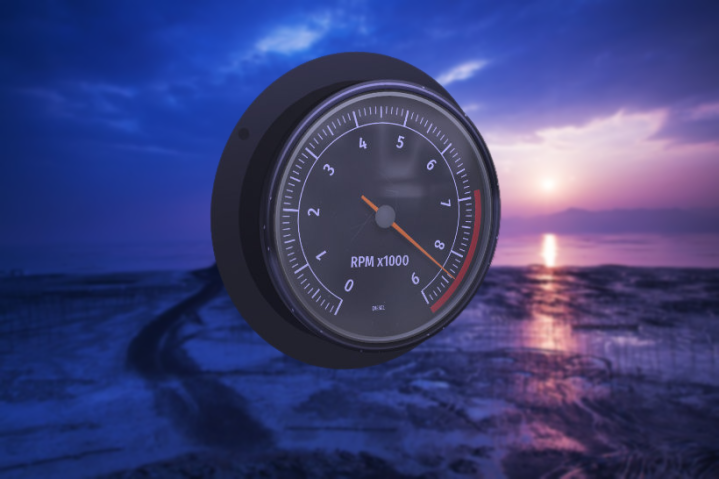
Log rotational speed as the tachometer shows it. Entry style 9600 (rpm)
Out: 8400 (rpm)
